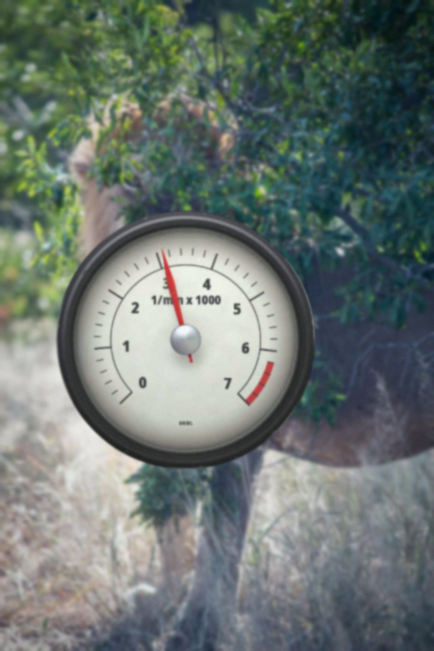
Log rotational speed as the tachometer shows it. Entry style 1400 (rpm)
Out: 3100 (rpm)
